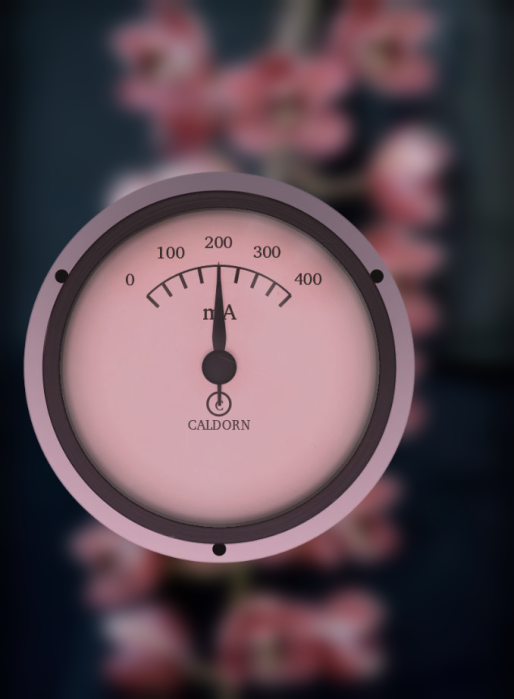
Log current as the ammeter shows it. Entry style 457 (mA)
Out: 200 (mA)
